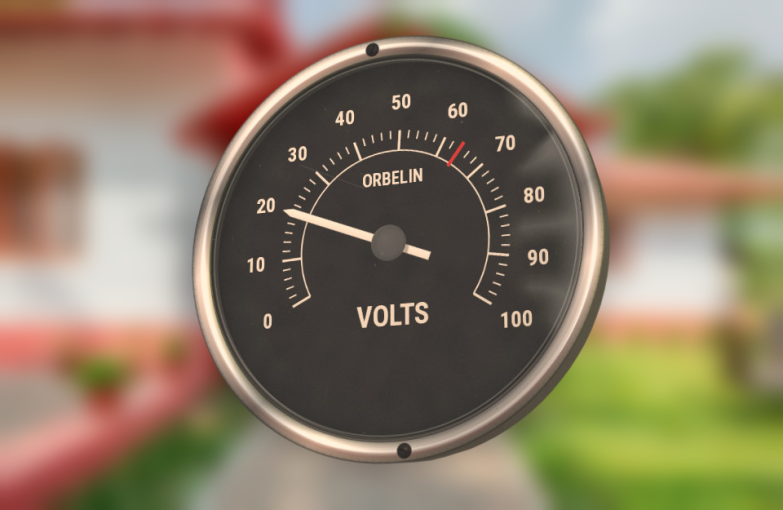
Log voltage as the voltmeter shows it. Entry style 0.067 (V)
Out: 20 (V)
